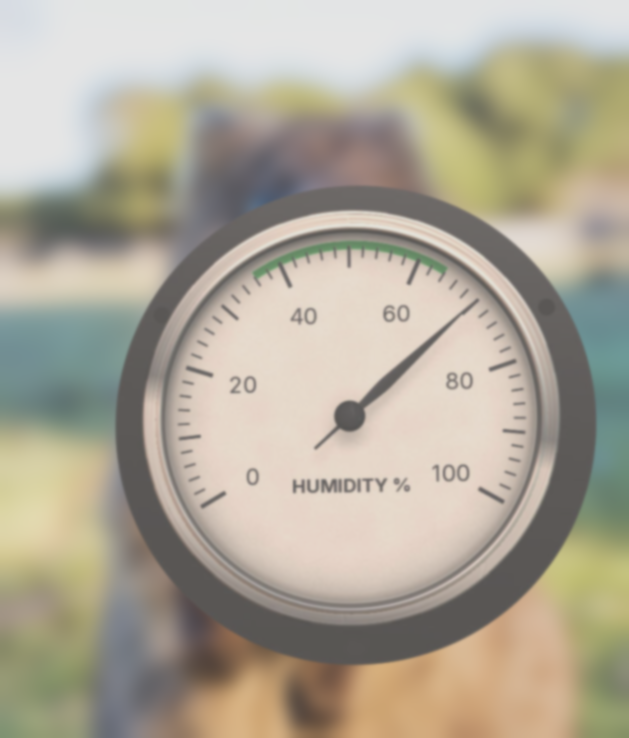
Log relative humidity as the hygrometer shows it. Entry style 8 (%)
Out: 70 (%)
